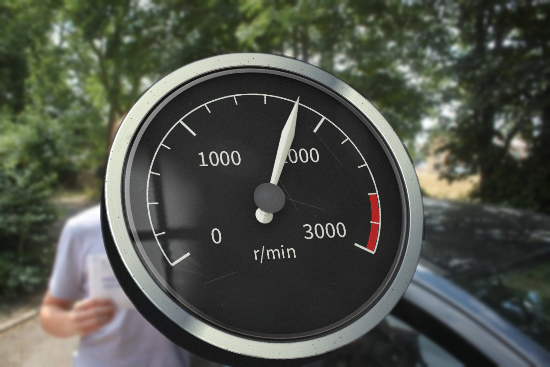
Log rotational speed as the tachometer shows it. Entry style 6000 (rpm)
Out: 1800 (rpm)
